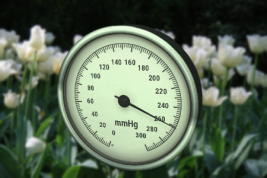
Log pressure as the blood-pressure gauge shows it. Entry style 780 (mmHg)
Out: 260 (mmHg)
